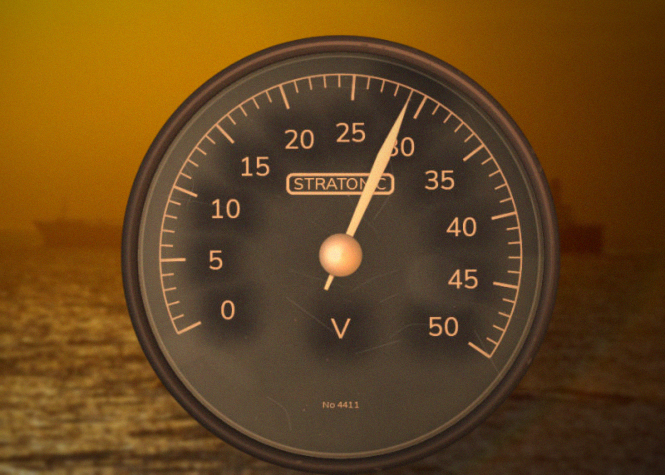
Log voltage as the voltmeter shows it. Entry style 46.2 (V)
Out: 29 (V)
